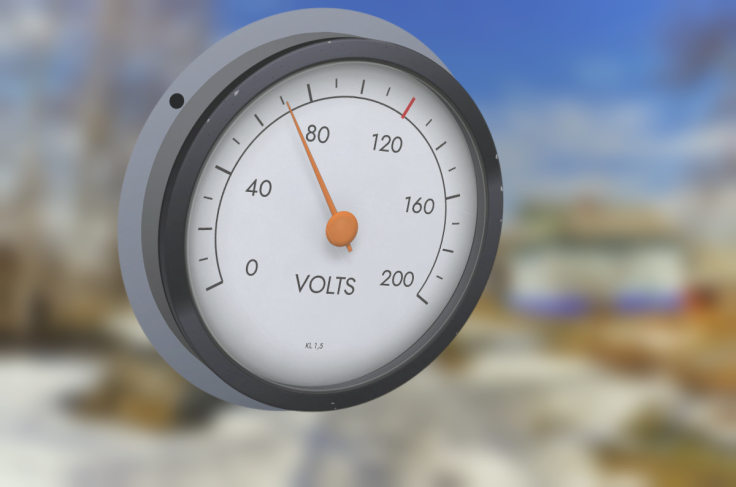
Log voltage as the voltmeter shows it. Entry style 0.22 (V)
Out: 70 (V)
